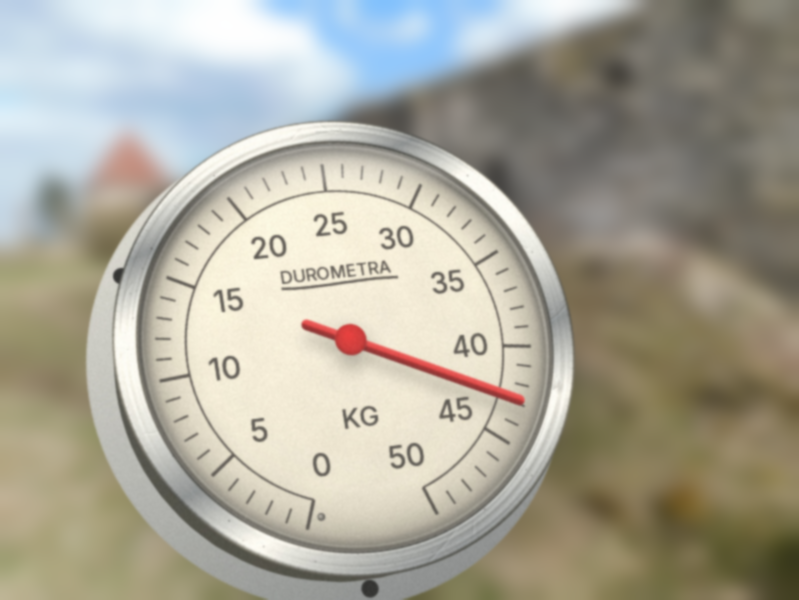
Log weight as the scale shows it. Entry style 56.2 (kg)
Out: 43 (kg)
